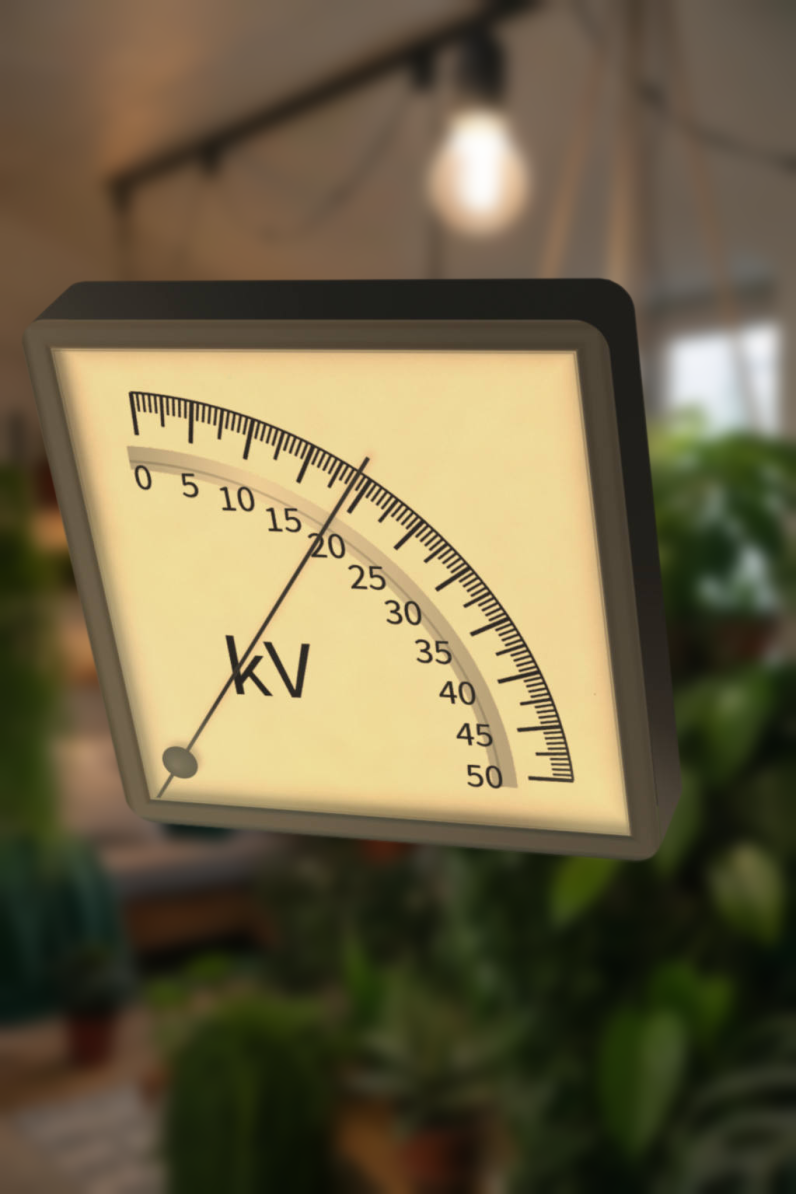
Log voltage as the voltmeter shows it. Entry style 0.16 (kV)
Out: 19 (kV)
